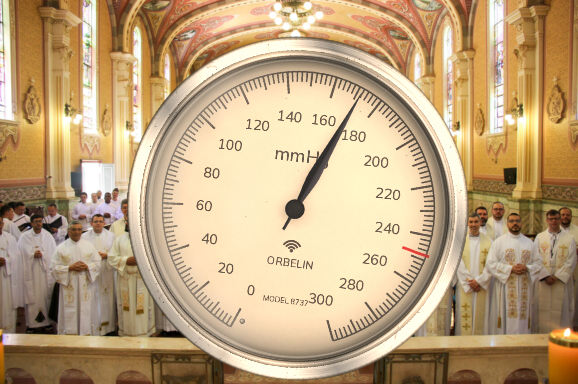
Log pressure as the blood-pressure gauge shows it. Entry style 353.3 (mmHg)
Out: 172 (mmHg)
